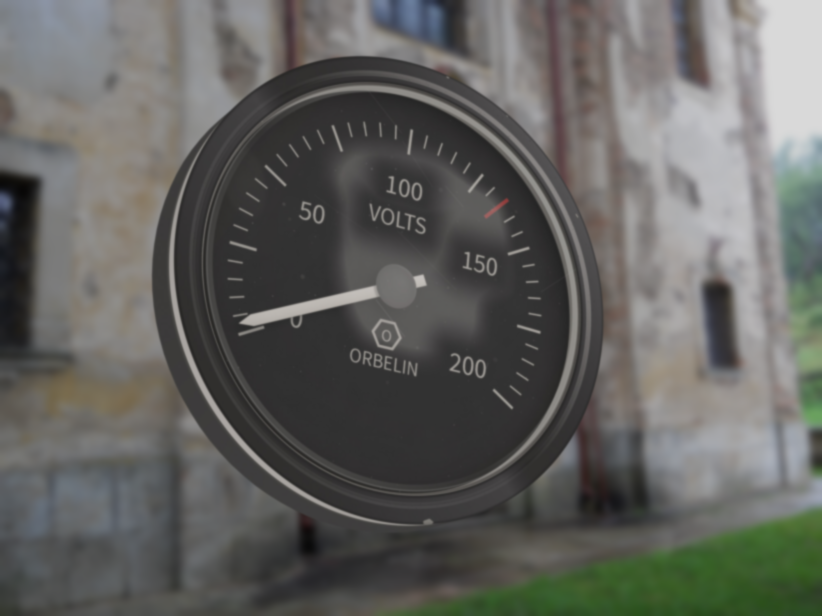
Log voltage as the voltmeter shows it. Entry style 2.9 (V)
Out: 2.5 (V)
